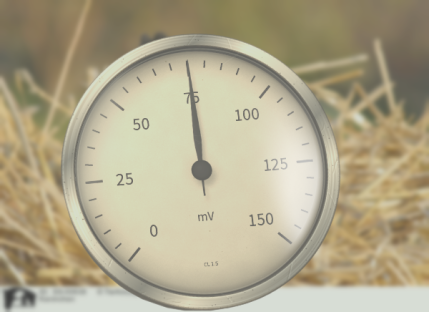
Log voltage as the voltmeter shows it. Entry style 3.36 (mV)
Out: 75 (mV)
